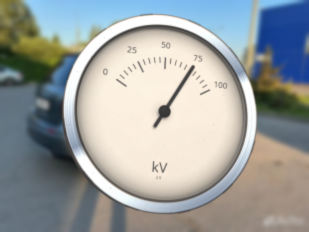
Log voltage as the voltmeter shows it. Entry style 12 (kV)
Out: 75 (kV)
